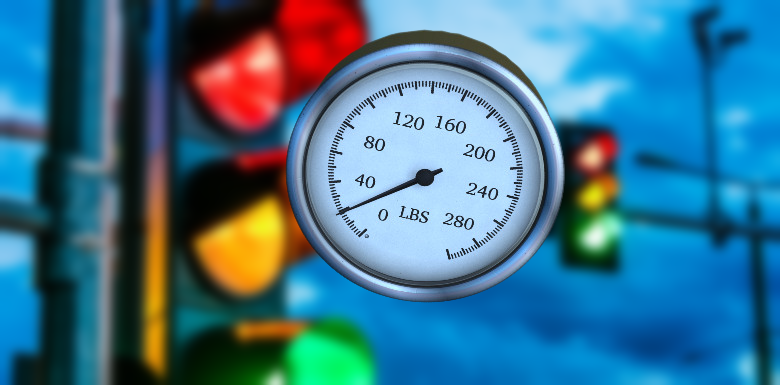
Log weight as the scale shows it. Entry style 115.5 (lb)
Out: 20 (lb)
